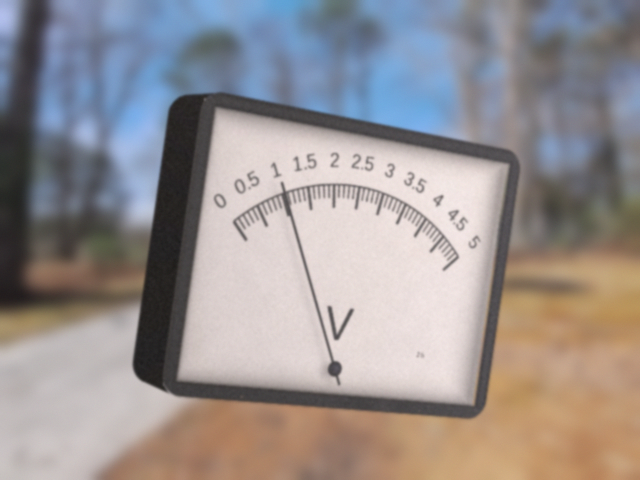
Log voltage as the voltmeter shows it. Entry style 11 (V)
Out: 1 (V)
